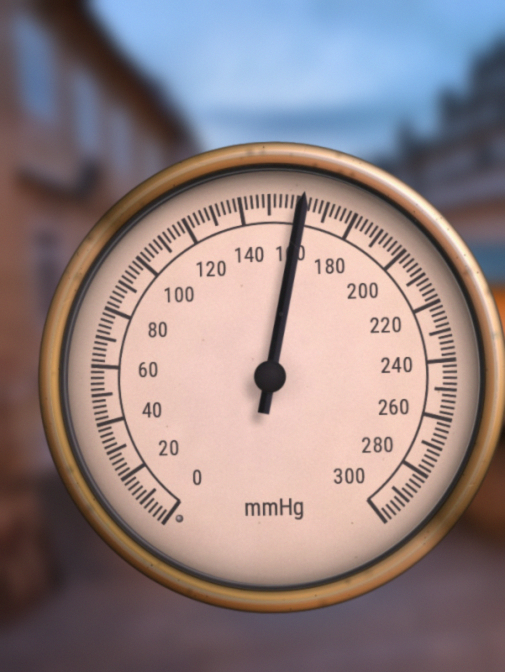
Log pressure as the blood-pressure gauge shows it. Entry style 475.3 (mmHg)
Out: 162 (mmHg)
